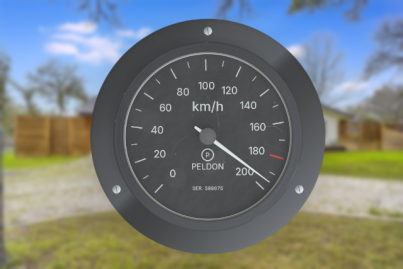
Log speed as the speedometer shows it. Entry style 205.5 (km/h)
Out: 195 (km/h)
